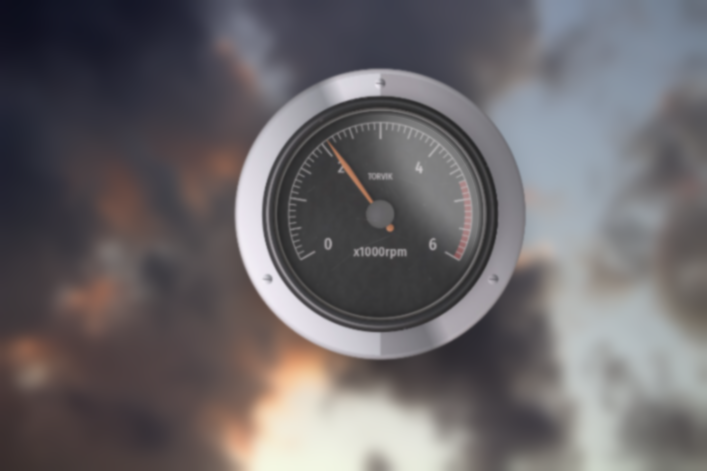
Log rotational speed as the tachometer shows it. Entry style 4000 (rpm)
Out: 2100 (rpm)
